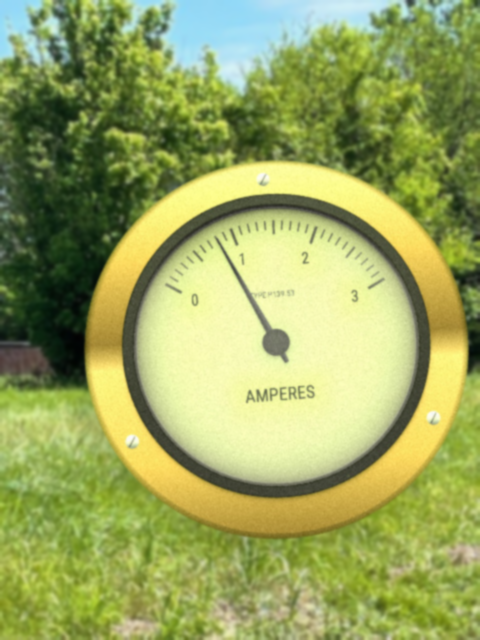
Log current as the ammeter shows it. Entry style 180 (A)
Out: 0.8 (A)
